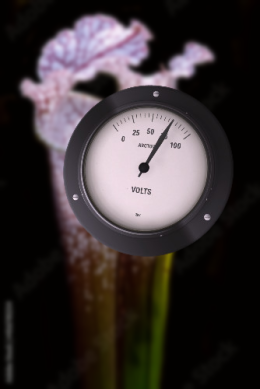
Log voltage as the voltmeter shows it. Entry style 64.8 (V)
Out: 75 (V)
